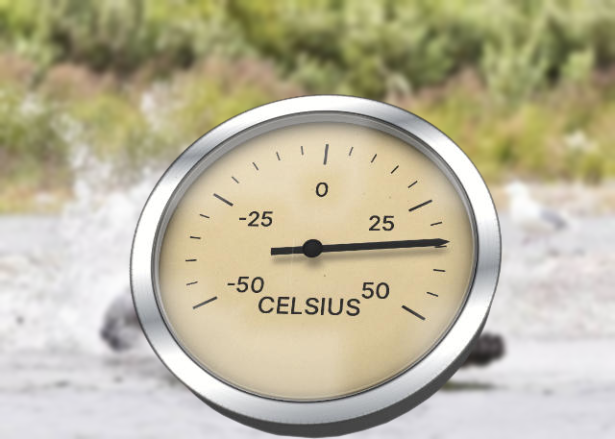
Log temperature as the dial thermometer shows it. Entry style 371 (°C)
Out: 35 (°C)
